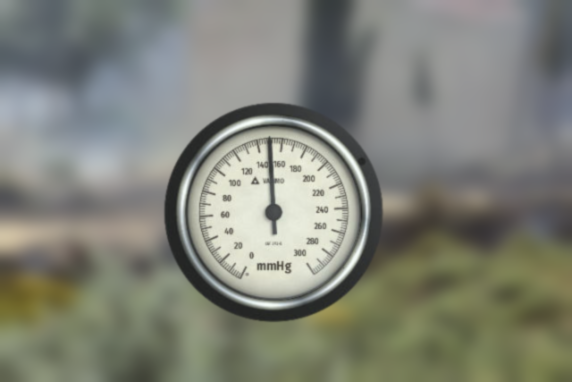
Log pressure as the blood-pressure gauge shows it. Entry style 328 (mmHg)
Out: 150 (mmHg)
